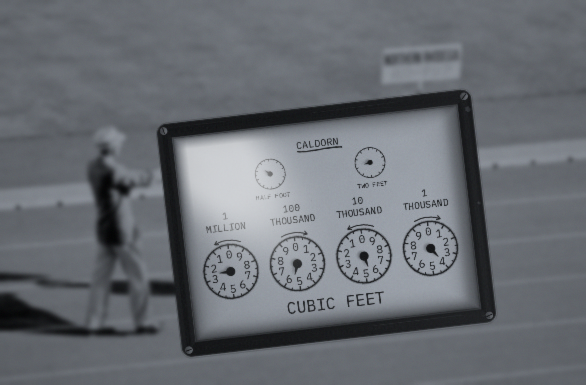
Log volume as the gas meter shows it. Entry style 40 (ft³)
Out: 255400 (ft³)
